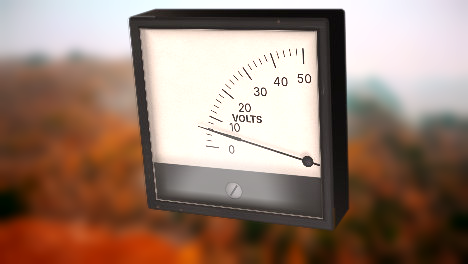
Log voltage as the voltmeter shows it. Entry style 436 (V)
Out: 6 (V)
